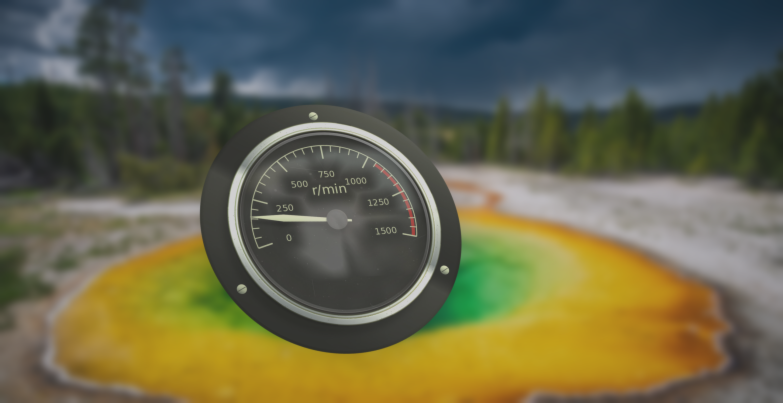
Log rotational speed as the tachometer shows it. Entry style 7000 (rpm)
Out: 150 (rpm)
